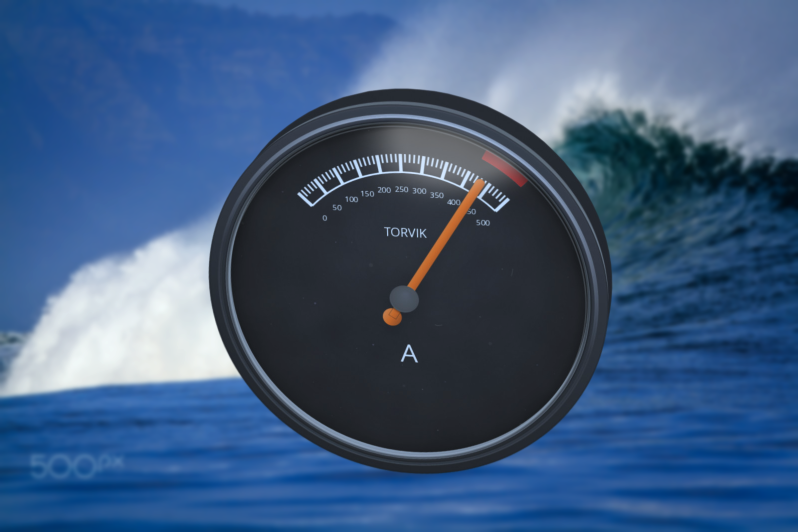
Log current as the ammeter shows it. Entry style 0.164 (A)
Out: 430 (A)
